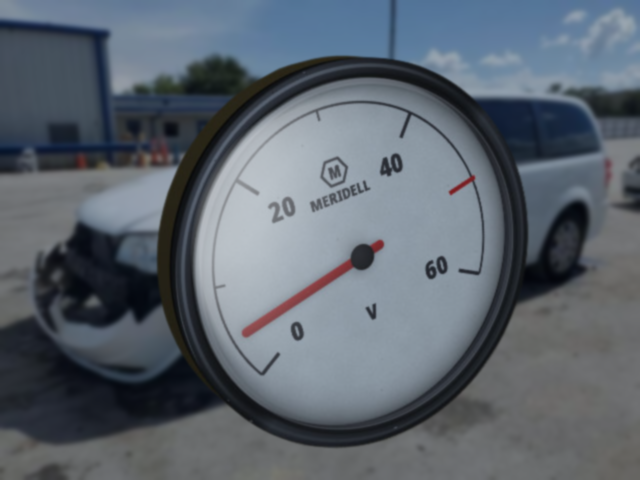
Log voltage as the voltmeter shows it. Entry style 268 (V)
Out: 5 (V)
